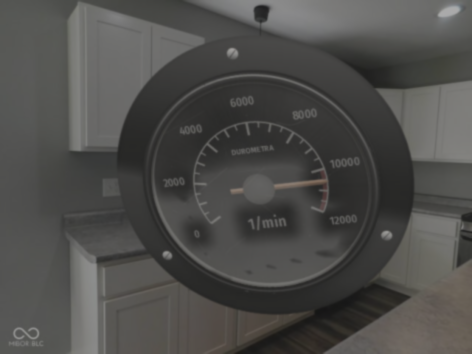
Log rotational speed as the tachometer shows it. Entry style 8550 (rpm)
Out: 10500 (rpm)
